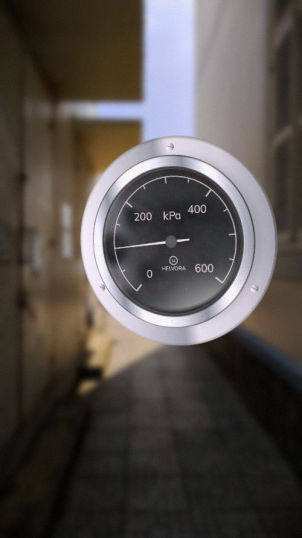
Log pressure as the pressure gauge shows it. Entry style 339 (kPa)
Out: 100 (kPa)
